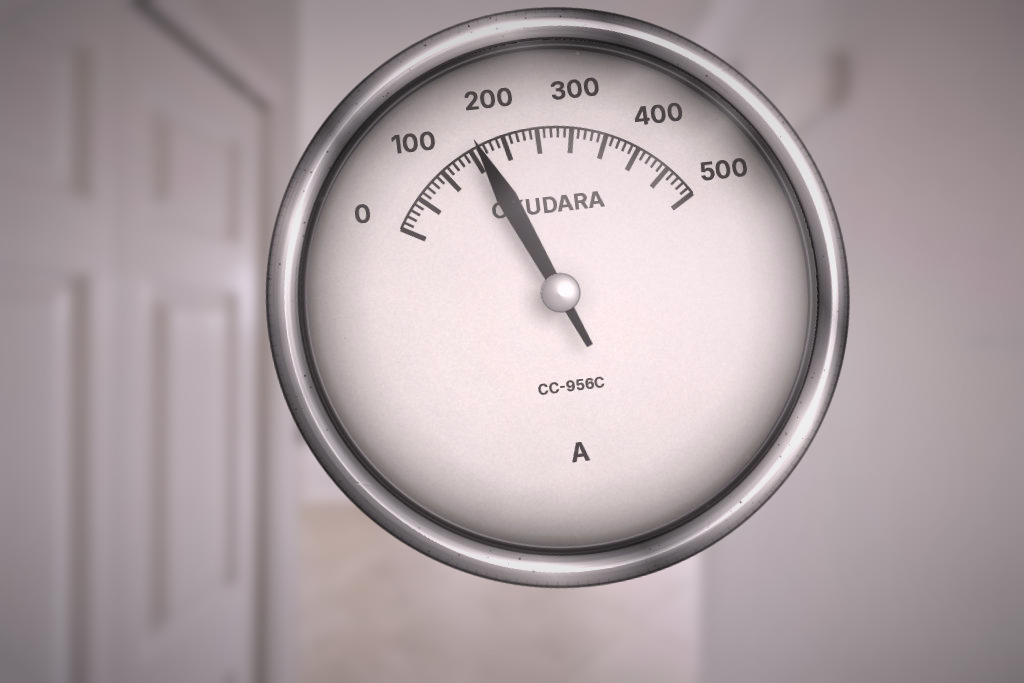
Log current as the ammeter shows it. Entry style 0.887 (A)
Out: 160 (A)
